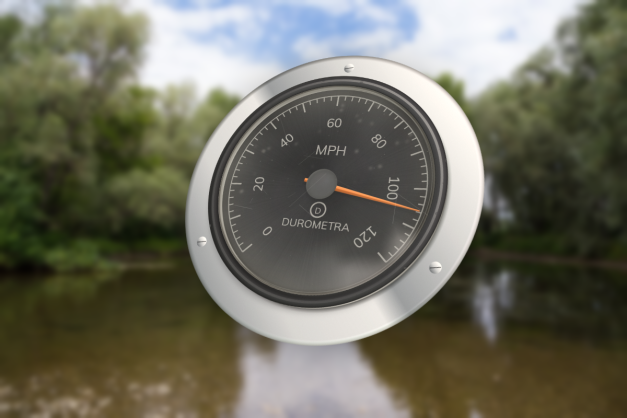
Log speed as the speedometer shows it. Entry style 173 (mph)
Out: 106 (mph)
